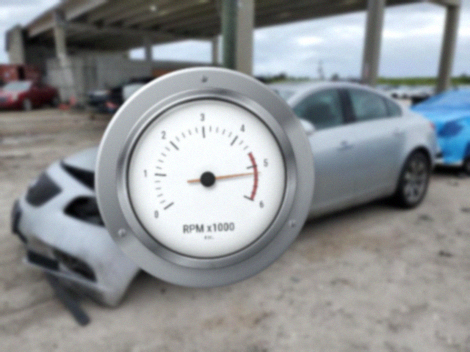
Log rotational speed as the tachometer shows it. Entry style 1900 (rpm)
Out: 5200 (rpm)
